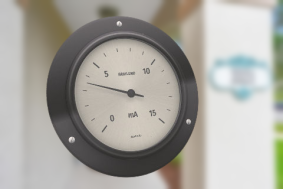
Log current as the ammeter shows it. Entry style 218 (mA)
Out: 3.5 (mA)
